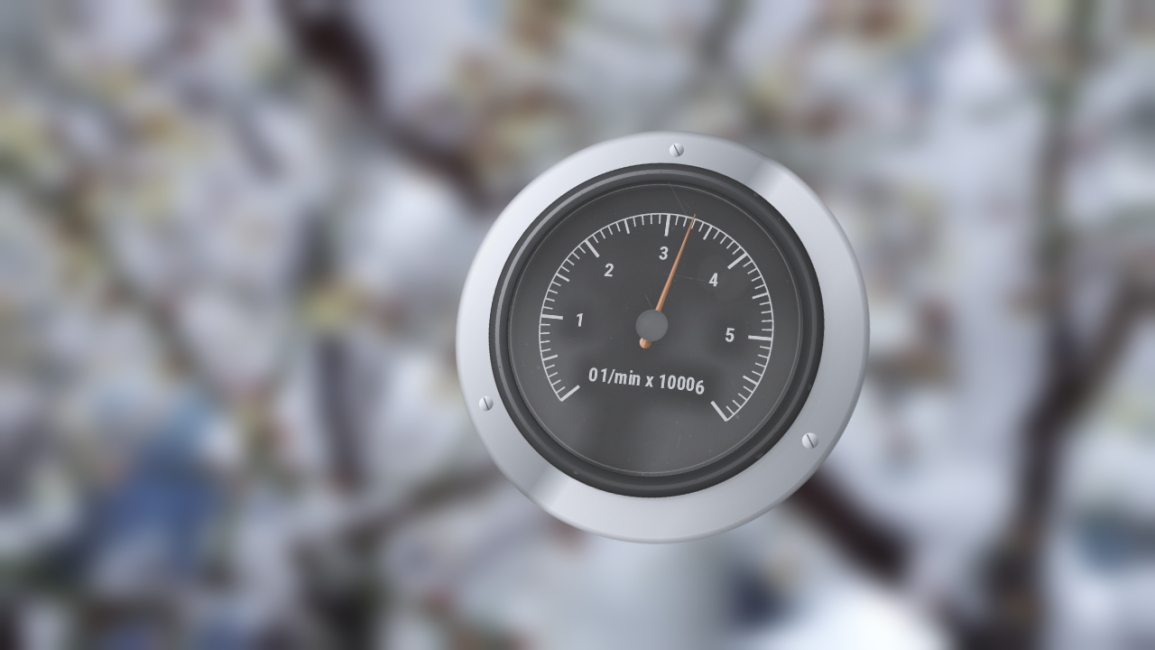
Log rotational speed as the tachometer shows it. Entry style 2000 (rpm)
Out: 3300 (rpm)
